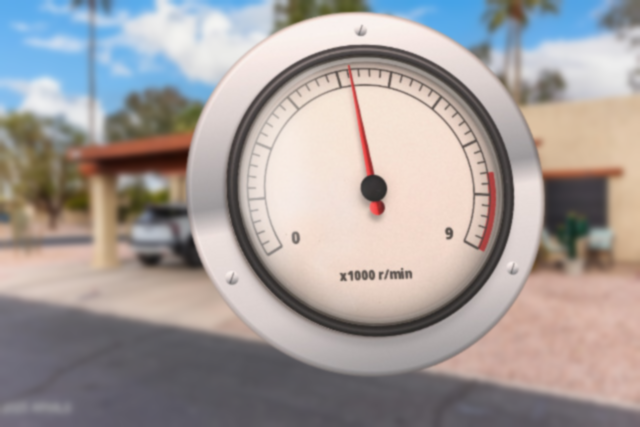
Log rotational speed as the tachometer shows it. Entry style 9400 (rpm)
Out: 4200 (rpm)
